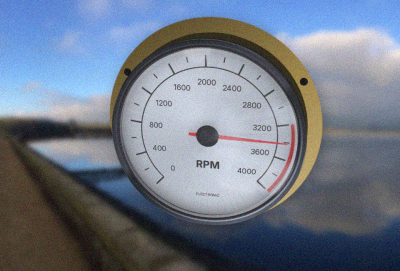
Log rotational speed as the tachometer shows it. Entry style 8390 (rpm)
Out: 3400 (rpm)
